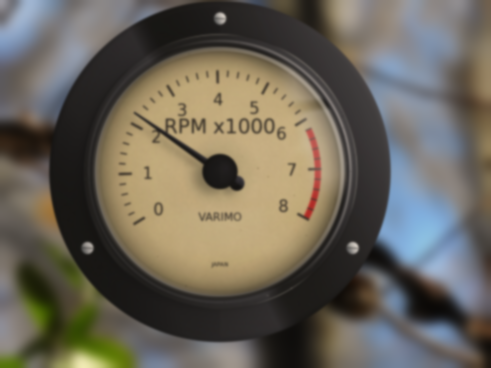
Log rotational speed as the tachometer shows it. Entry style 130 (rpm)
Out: 2200 (rpm)
